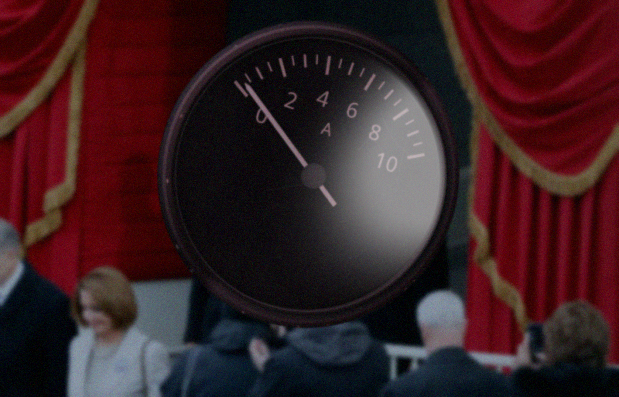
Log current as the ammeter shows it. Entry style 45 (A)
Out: 0.25 (A)
